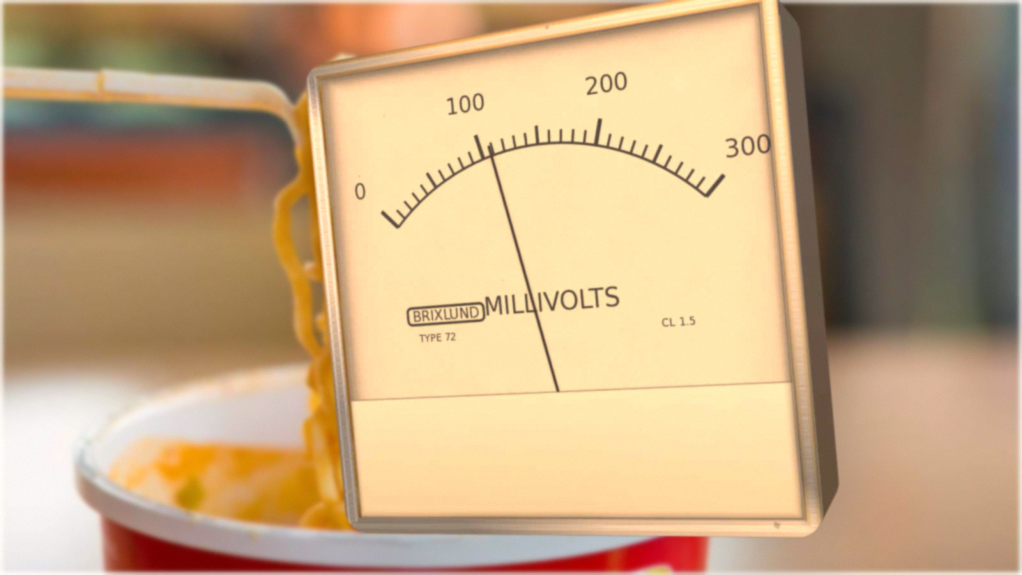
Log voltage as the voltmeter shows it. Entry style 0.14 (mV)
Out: 110 (mV)
